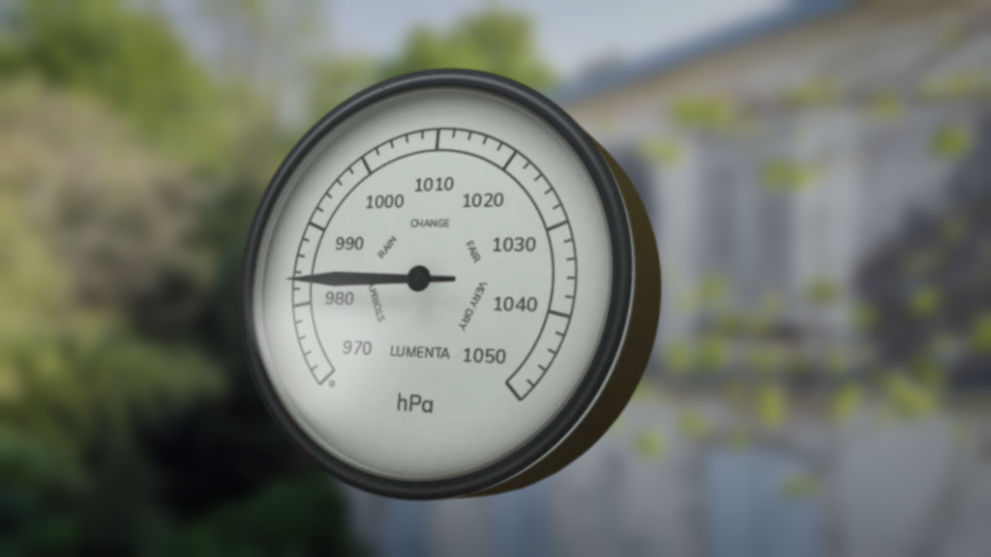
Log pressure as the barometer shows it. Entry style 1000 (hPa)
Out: 983 (hPa)
